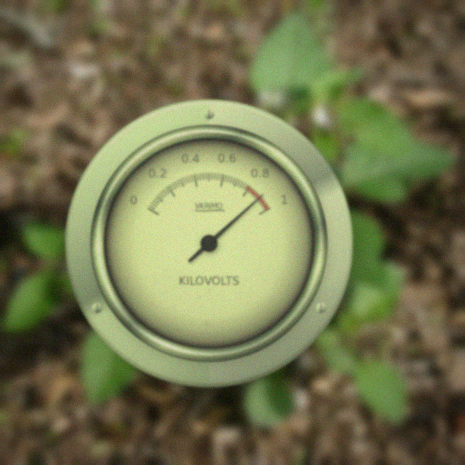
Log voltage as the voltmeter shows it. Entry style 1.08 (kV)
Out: 0.9 (kV)
